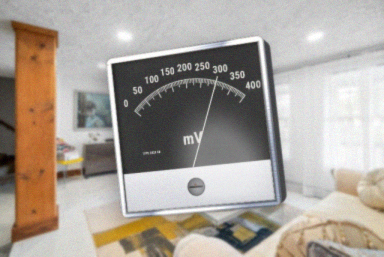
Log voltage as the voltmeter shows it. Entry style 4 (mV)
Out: 300 (mV)
